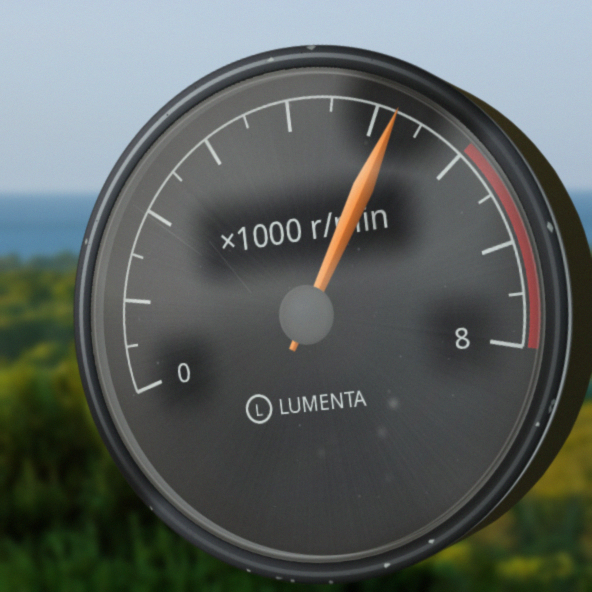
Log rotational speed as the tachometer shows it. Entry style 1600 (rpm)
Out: 5250 (rpm)
